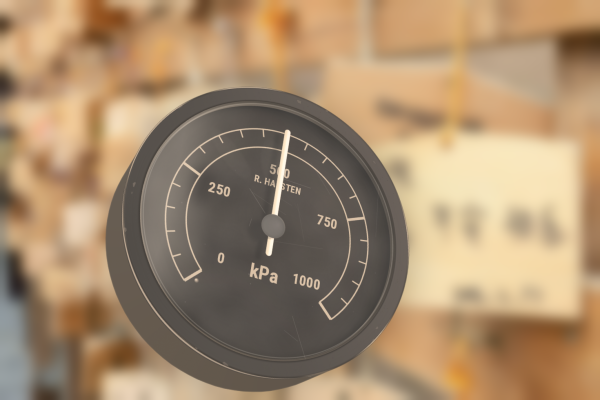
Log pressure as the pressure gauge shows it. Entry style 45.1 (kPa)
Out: 500 (kPa)
